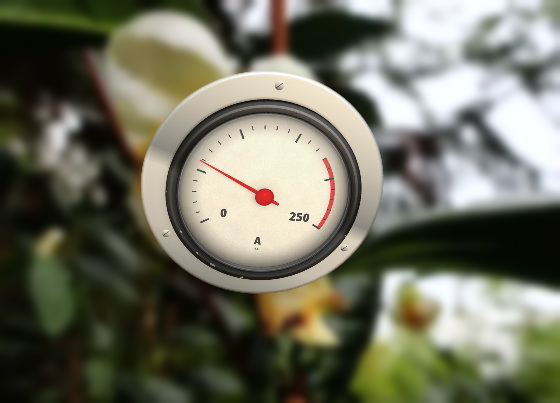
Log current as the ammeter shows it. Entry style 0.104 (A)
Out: 60 (A)
